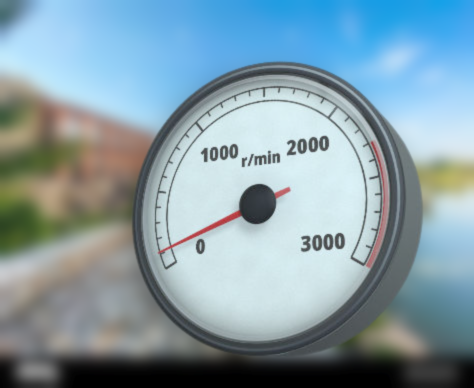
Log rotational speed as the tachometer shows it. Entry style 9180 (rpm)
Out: 100 (rpm)
